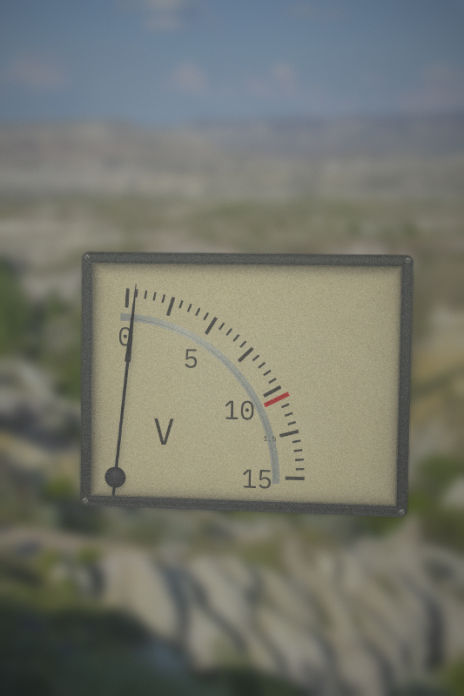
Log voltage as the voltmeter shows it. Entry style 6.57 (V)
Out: 0.5 (V)
